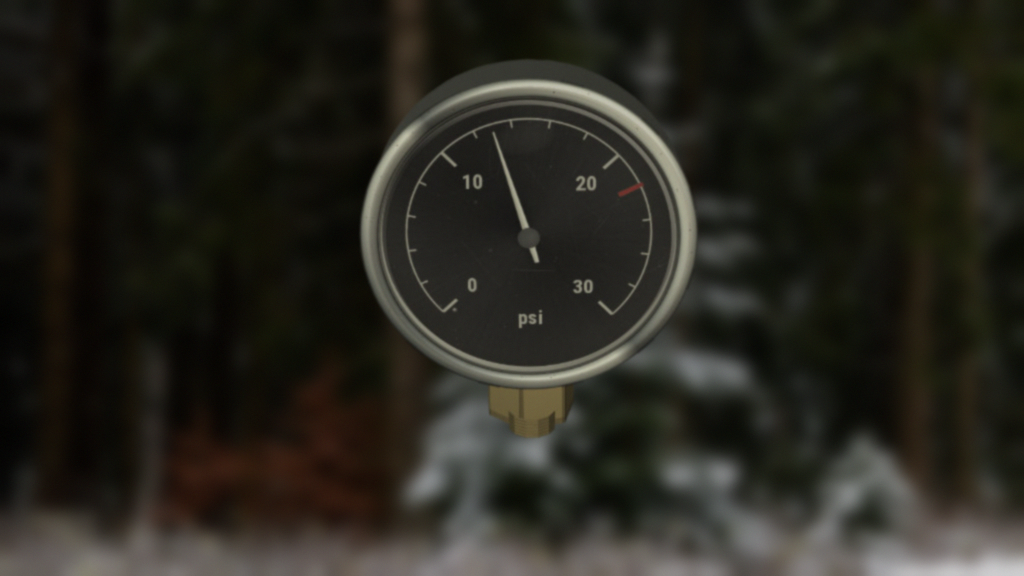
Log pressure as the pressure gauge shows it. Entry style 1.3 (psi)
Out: 13 (psi)
